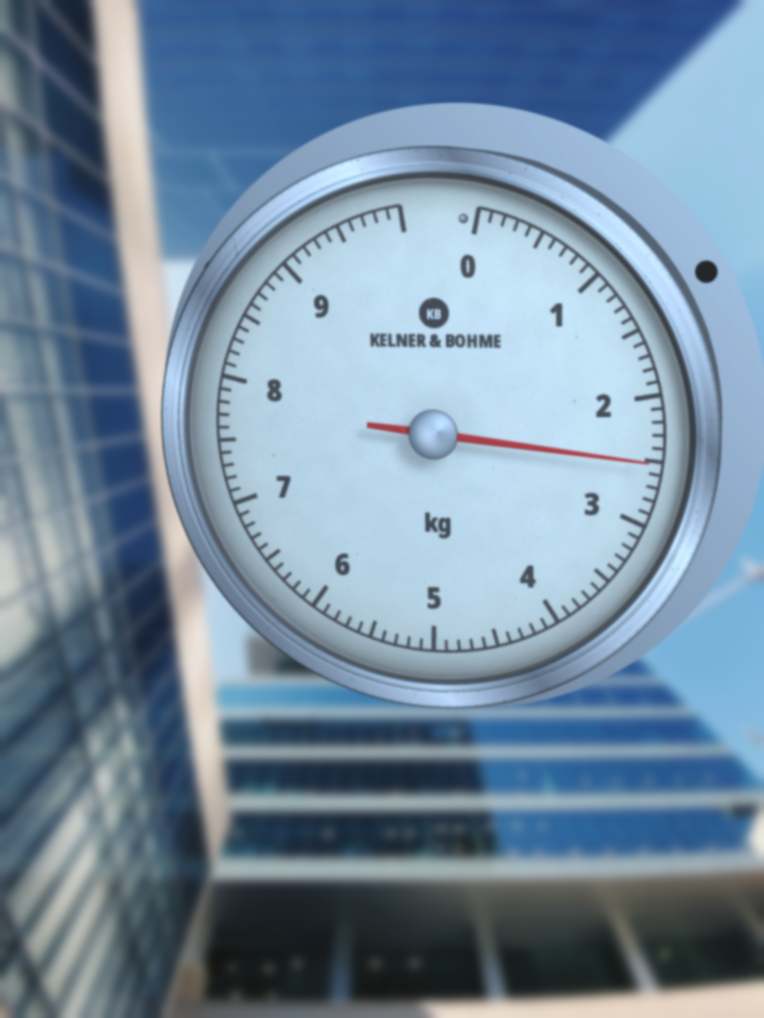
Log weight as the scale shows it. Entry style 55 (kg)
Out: 2.5 (kg)
